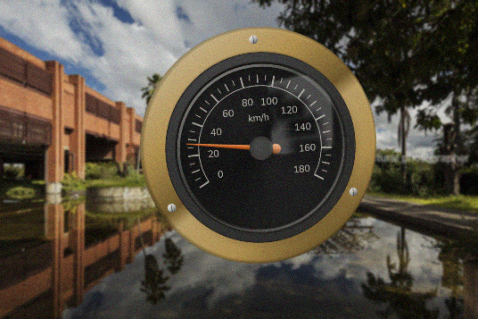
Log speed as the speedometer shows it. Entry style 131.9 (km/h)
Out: 27.5 (km/h)
